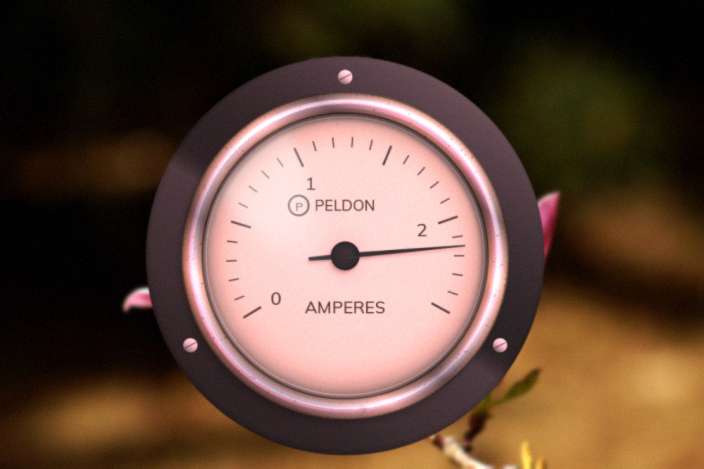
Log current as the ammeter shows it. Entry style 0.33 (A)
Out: 2.15 (A)
